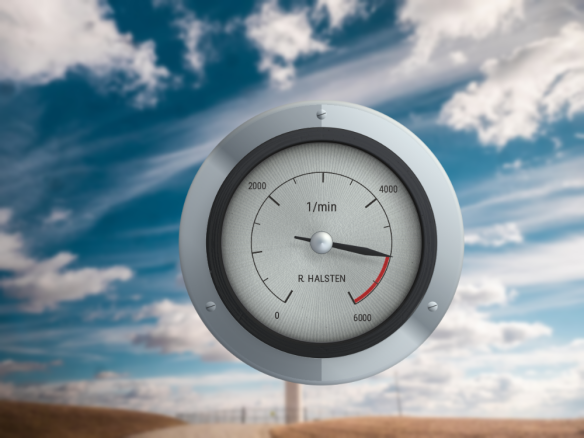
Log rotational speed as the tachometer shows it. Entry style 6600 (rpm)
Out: 5000 (rpm)
